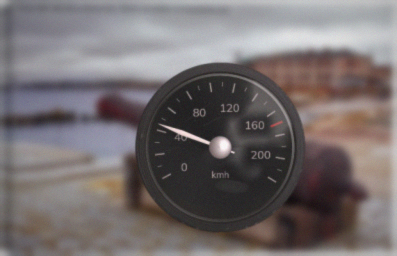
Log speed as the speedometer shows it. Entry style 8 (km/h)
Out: 45 (km/h)
